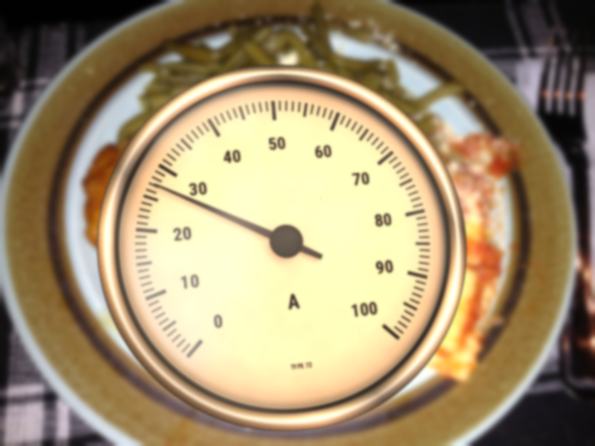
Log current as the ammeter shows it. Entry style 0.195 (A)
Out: 27 (A)
